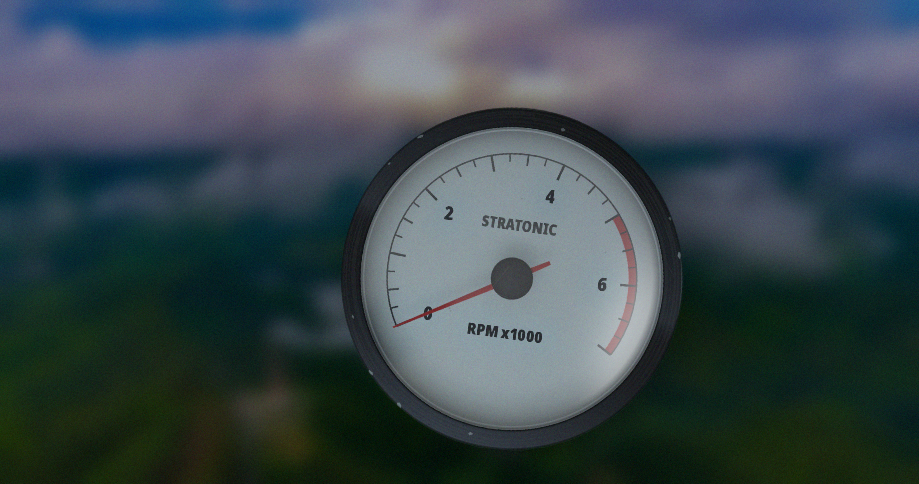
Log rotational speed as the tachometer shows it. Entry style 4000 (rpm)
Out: 0 (rpm)
